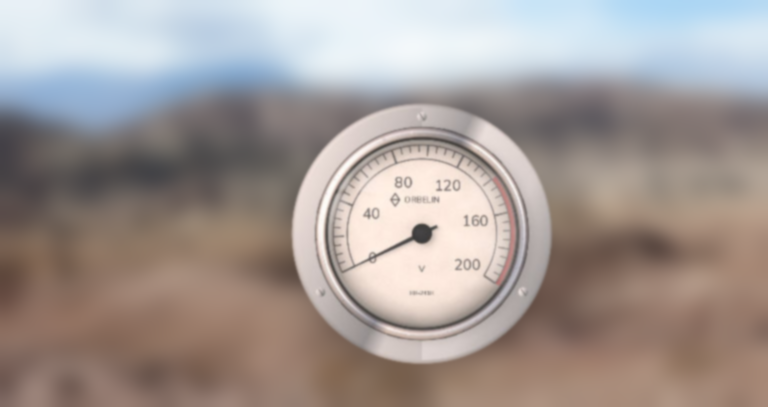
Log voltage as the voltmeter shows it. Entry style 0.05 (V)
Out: 0 (V)
